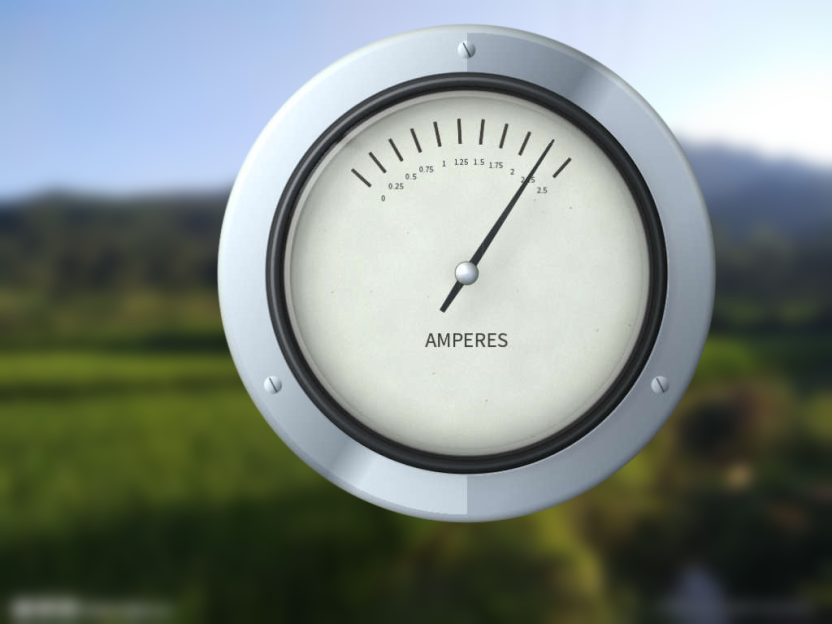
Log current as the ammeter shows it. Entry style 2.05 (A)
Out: 2.25 (A)
